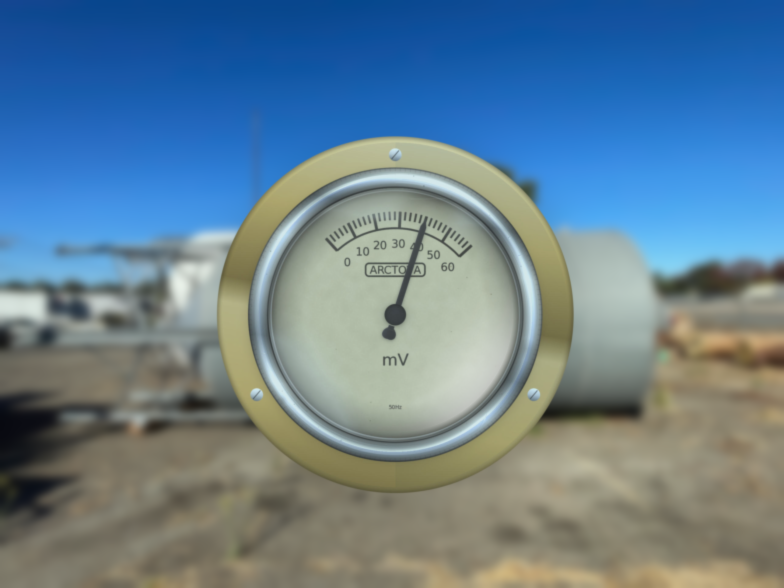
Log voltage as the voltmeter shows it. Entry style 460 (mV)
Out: 40 (mV)
